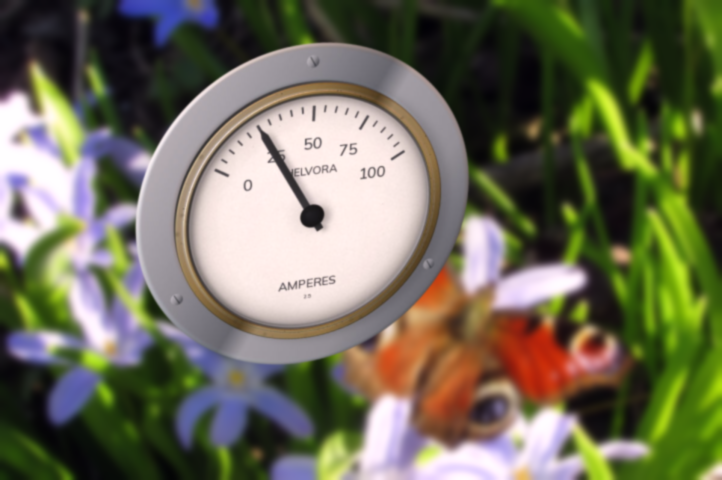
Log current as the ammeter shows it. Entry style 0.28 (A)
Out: 25 (A)
